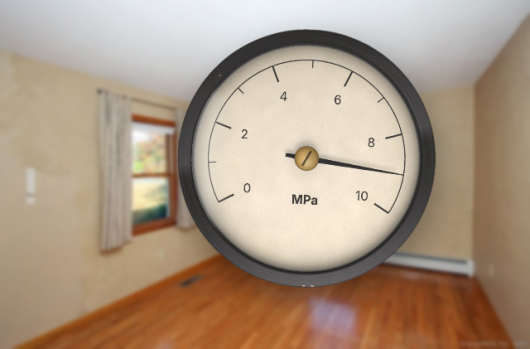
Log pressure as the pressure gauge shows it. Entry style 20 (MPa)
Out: 9 (MPa)
